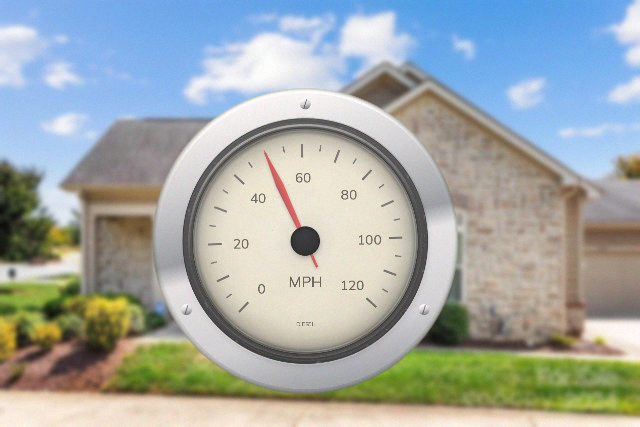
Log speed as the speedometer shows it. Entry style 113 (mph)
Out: 50 (mph)
